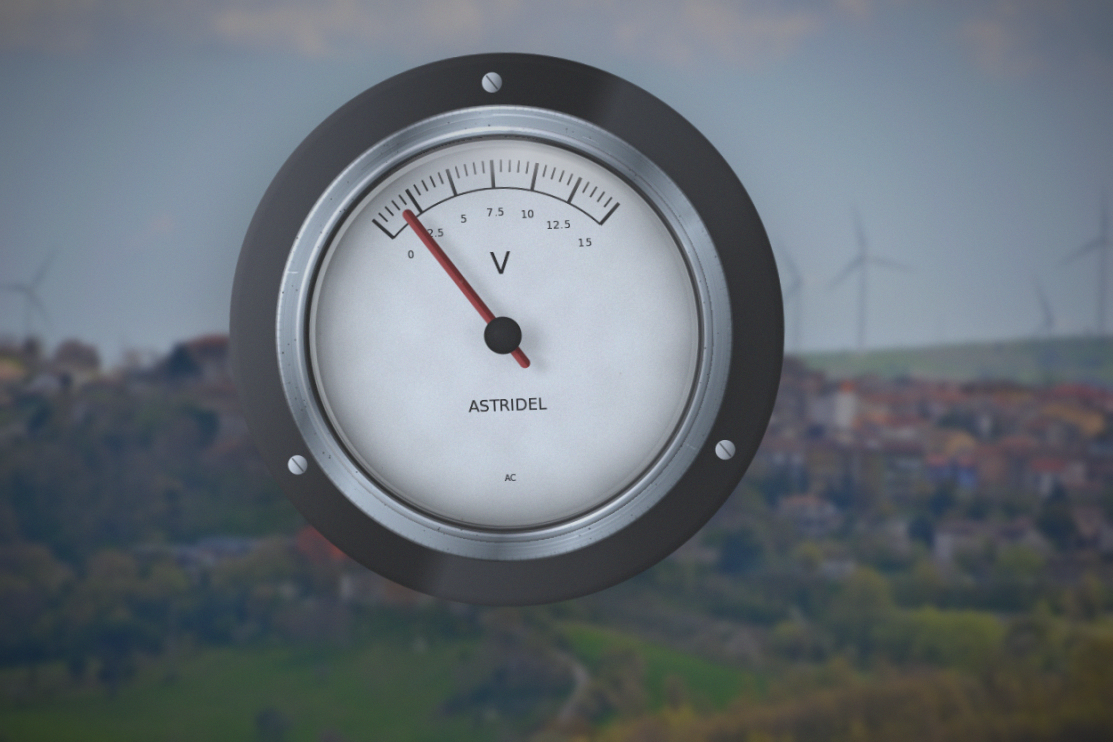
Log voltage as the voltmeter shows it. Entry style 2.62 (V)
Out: 1.75 (V)
